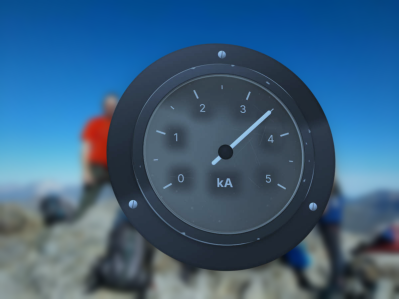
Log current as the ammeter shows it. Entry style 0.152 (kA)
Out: 3.5 (kA)
